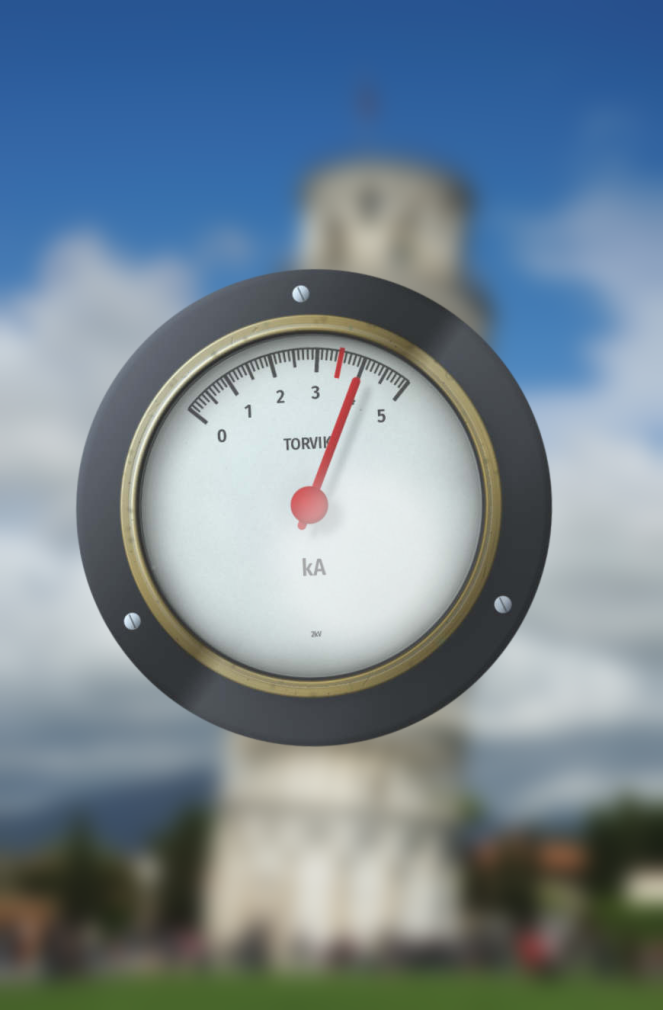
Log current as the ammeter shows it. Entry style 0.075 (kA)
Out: 4 (kA)
